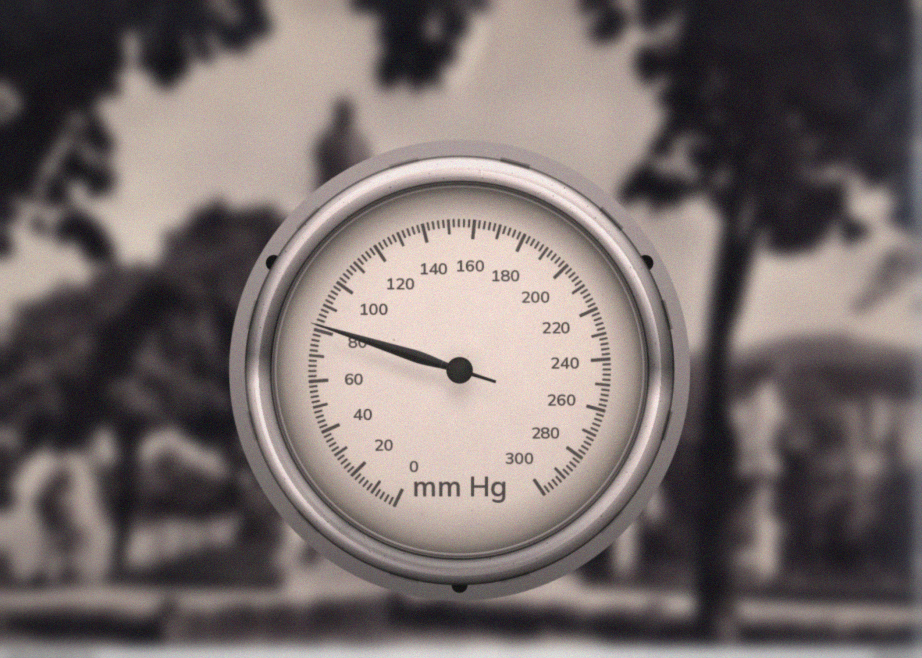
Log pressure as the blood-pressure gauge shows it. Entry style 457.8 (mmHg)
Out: 82 (mmHg)
